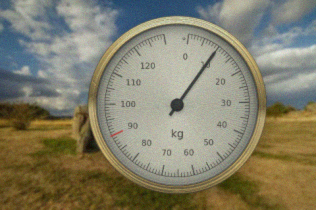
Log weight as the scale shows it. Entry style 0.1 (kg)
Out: 10 (kg)
